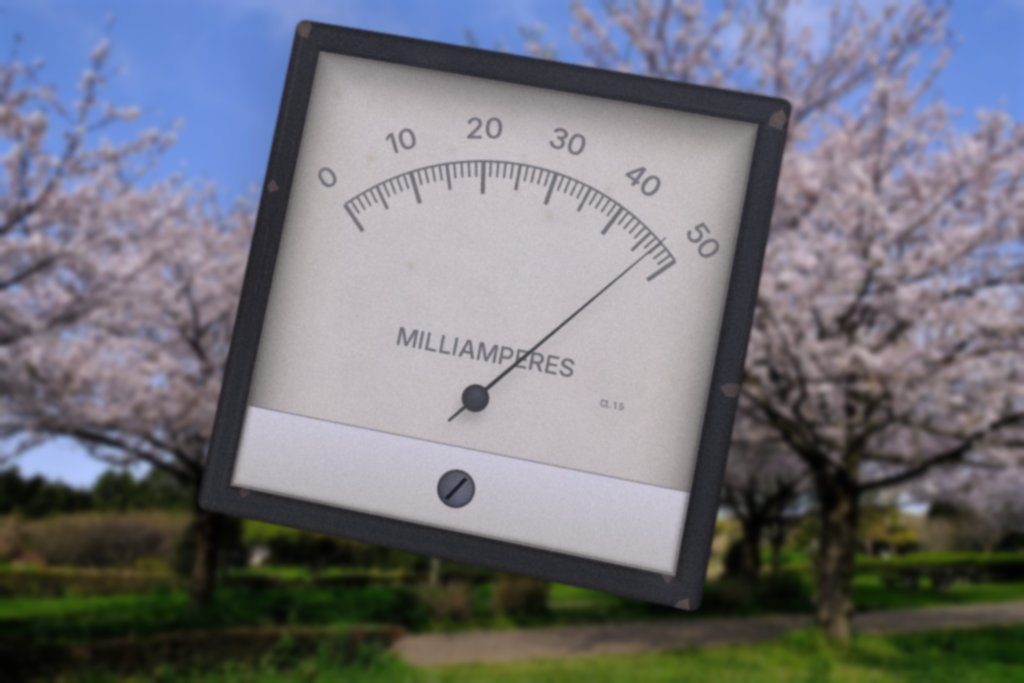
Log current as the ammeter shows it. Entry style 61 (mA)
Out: 47 (mA)
